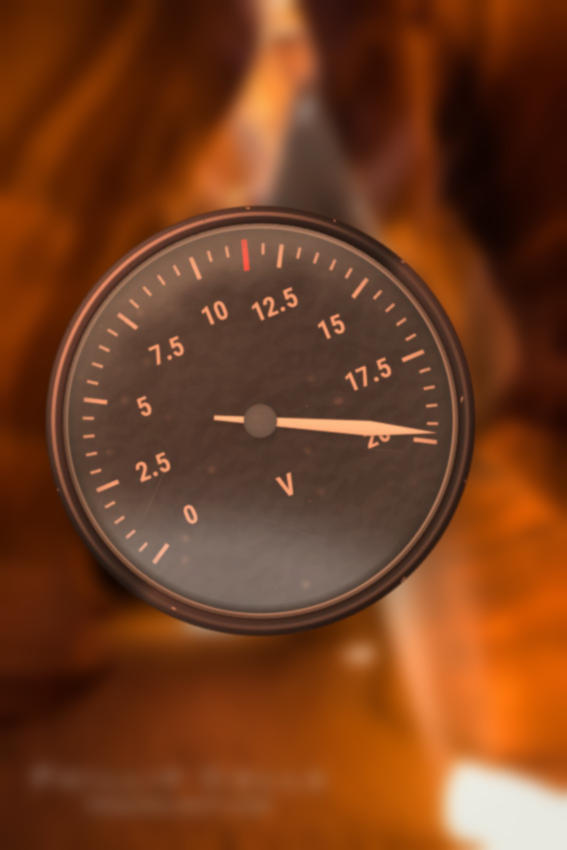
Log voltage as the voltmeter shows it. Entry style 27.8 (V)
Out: 19.75 (V)
